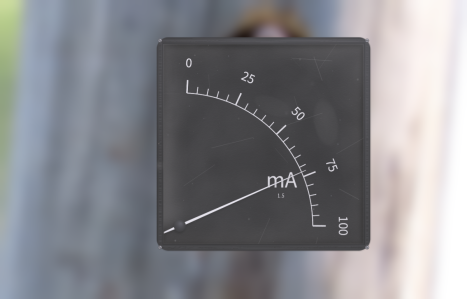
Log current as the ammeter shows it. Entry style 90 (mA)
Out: 72.5 (mA)
